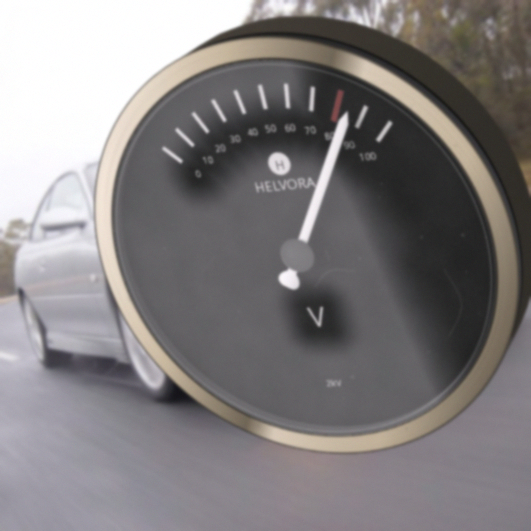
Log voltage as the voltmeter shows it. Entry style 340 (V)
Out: 85 (V)
